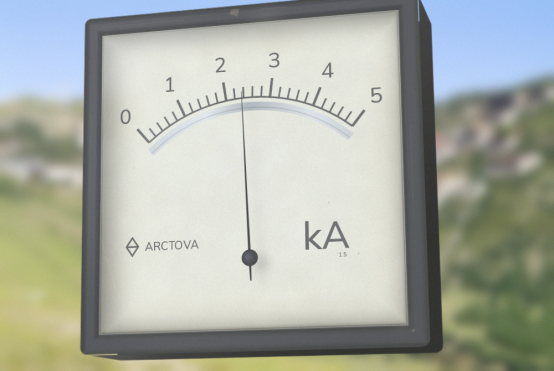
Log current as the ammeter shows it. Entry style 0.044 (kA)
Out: 2.4 (kA)
